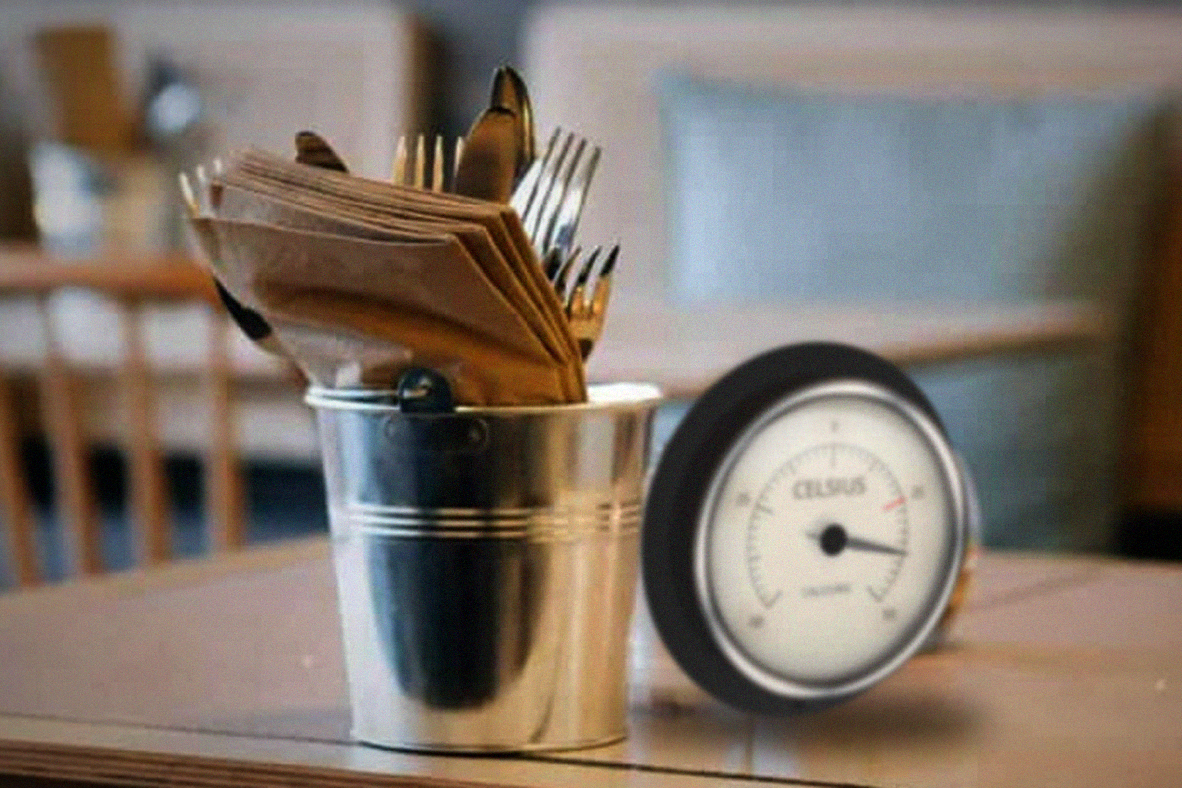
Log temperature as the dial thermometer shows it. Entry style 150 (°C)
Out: 37.5 (°C)
